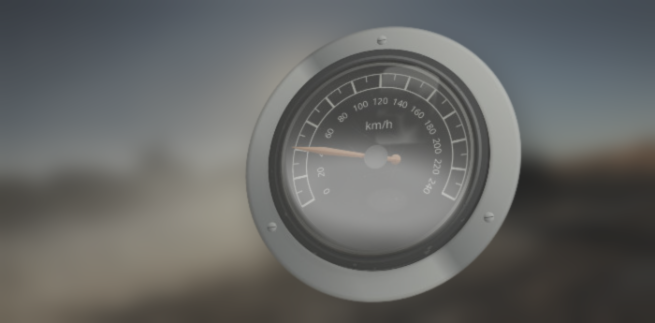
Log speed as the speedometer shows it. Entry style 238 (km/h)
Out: 40 (km/h)
